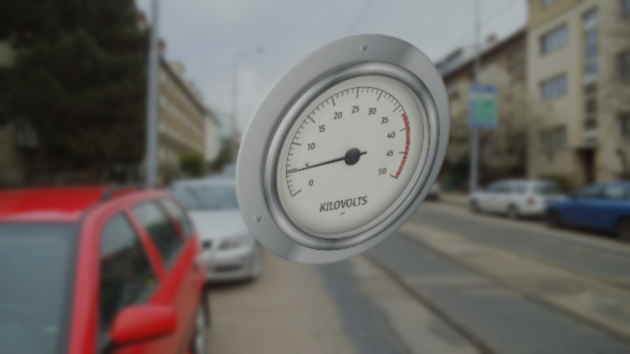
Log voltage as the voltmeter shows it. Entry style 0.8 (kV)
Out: 5 (kV)
